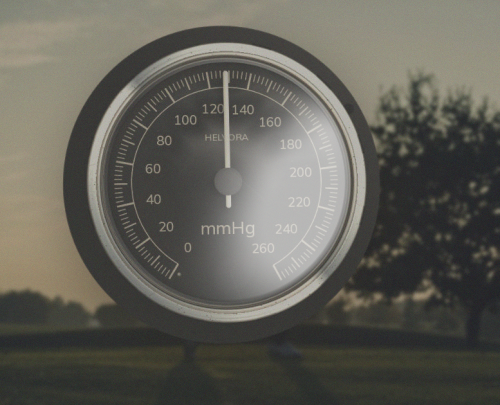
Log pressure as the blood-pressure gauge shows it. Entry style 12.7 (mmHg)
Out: 128 (mmHg)
